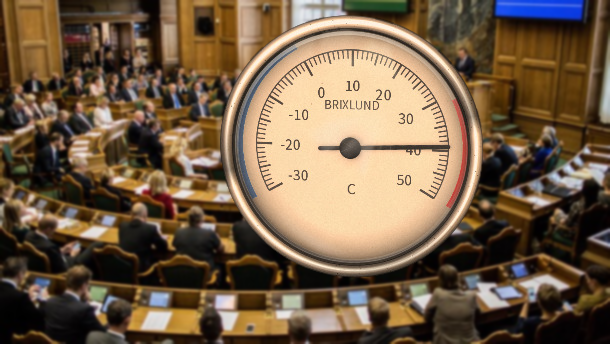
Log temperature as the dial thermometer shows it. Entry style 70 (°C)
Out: 39 (°C)
